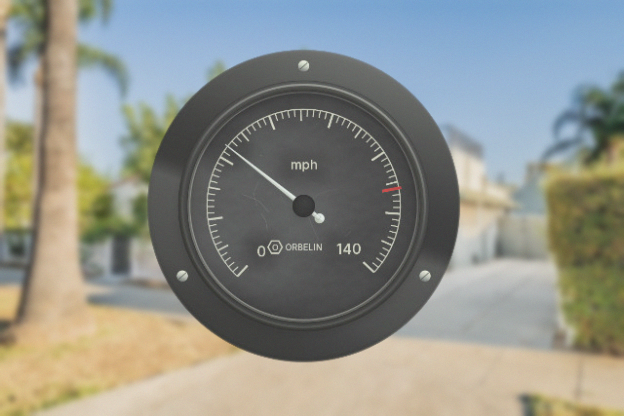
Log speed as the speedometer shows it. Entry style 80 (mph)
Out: 44 (mph)
